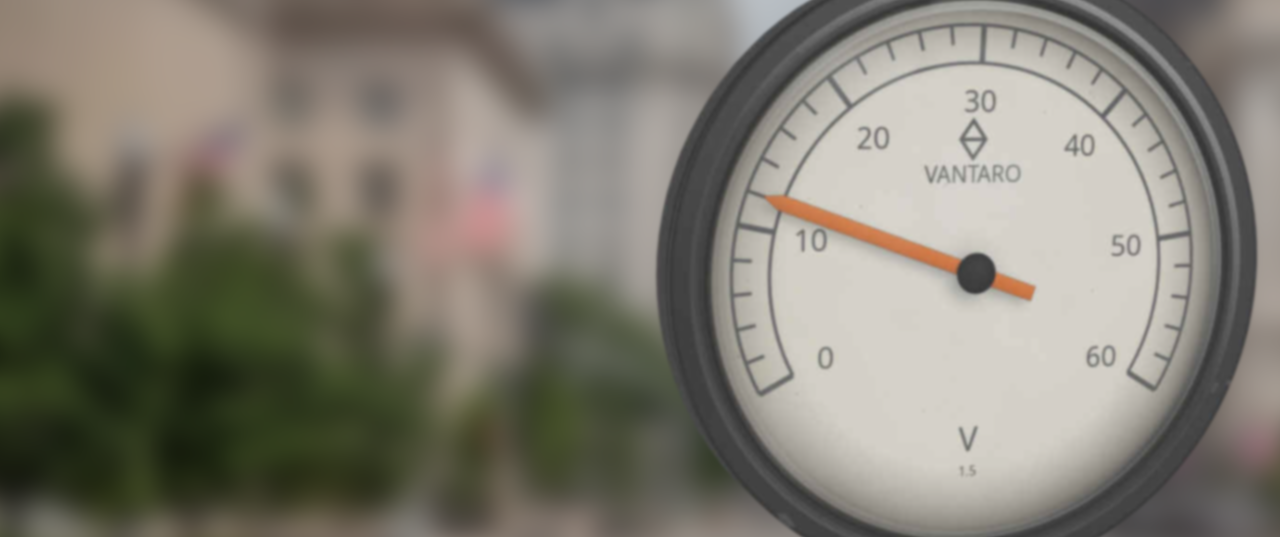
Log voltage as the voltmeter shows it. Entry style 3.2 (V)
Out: 12 (V)
